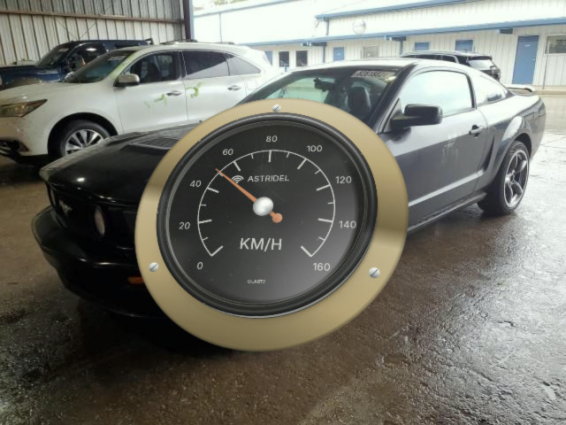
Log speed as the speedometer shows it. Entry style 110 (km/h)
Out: 50 (km/h)
